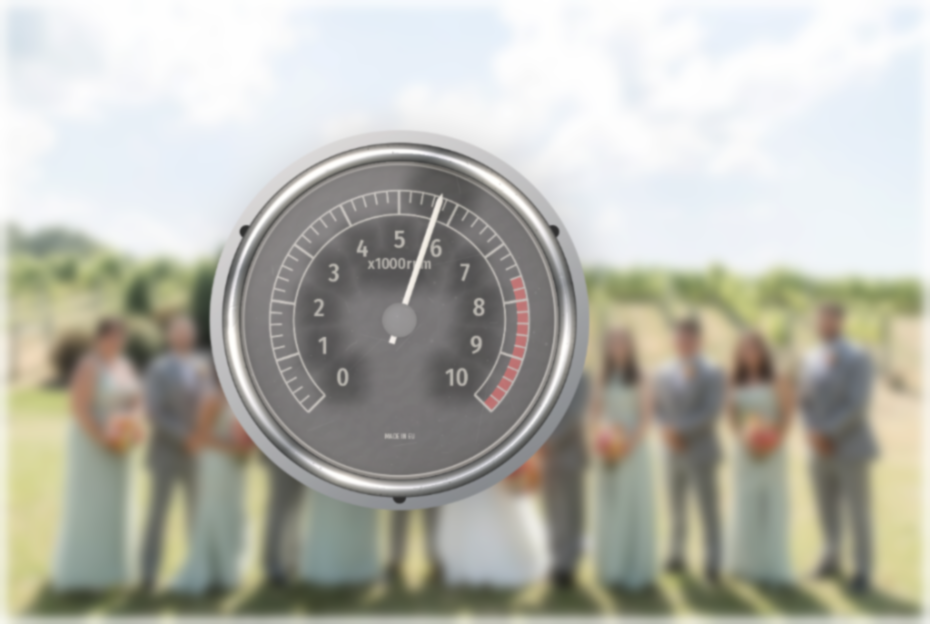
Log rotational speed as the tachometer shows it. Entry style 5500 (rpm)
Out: 5700 (rpm)
